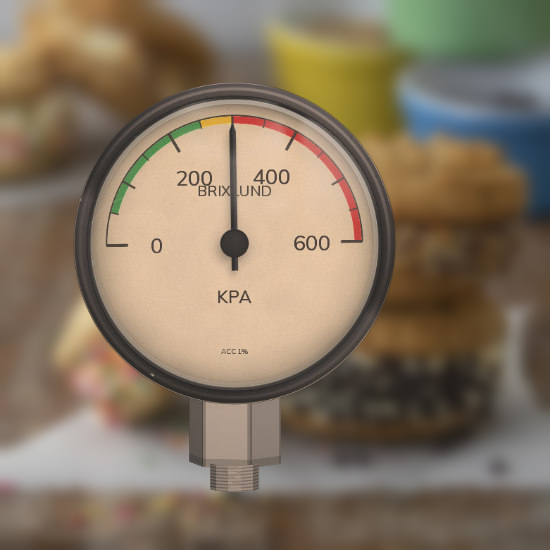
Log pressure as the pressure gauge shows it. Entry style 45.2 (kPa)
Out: 300 (kPa)
